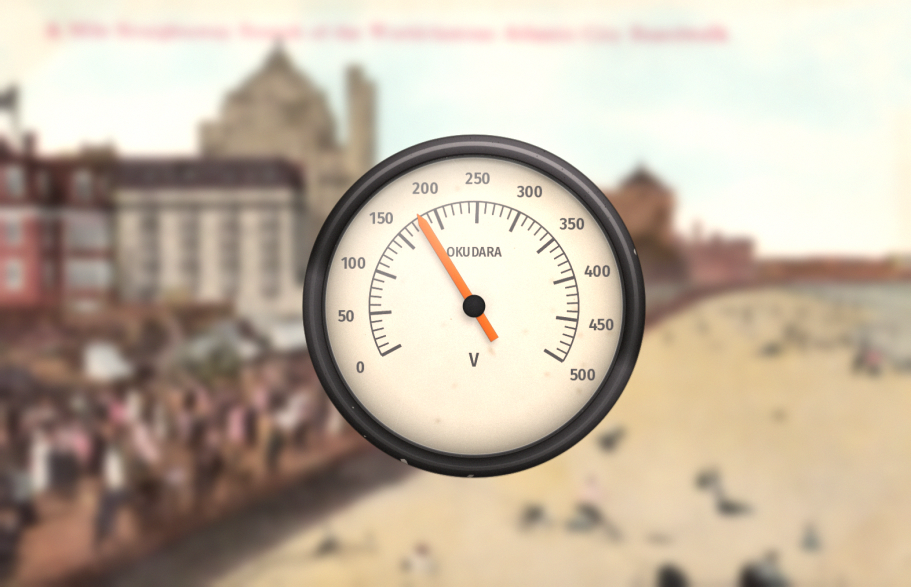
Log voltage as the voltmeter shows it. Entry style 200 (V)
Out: 180 (V)
